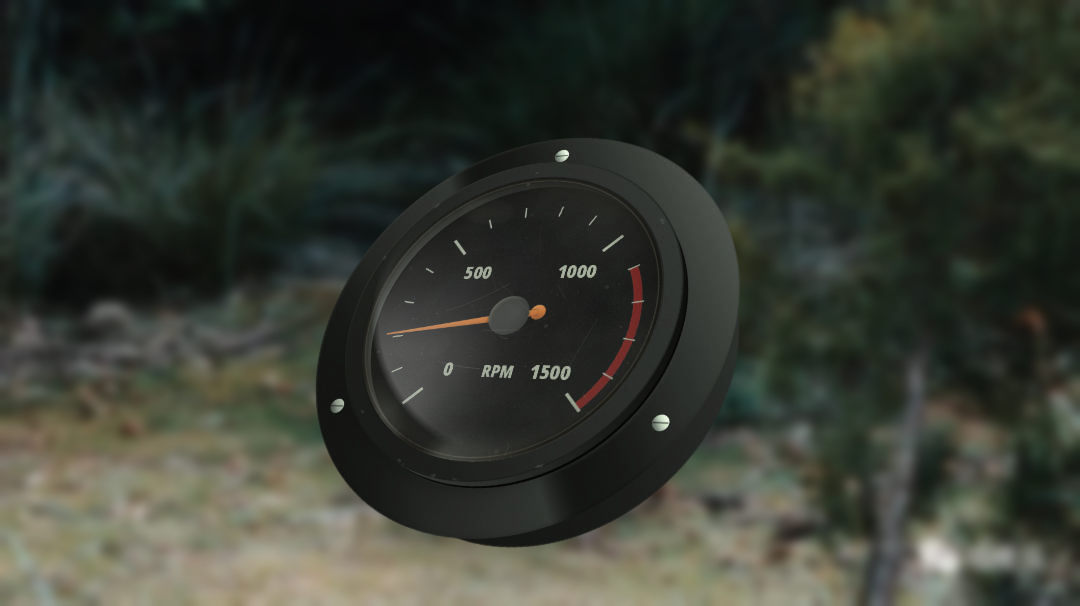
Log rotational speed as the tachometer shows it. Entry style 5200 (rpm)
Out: 200 (rpm)
